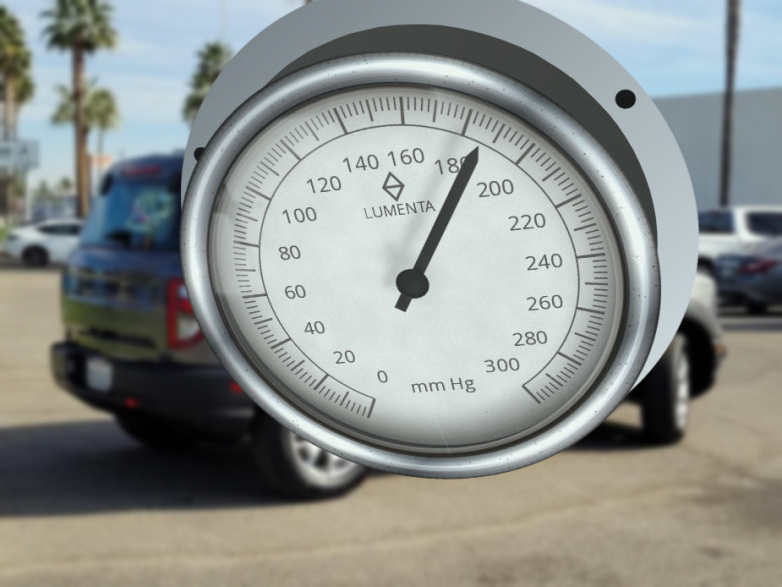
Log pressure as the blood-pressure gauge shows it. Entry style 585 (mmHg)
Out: 186 (mmHg)
